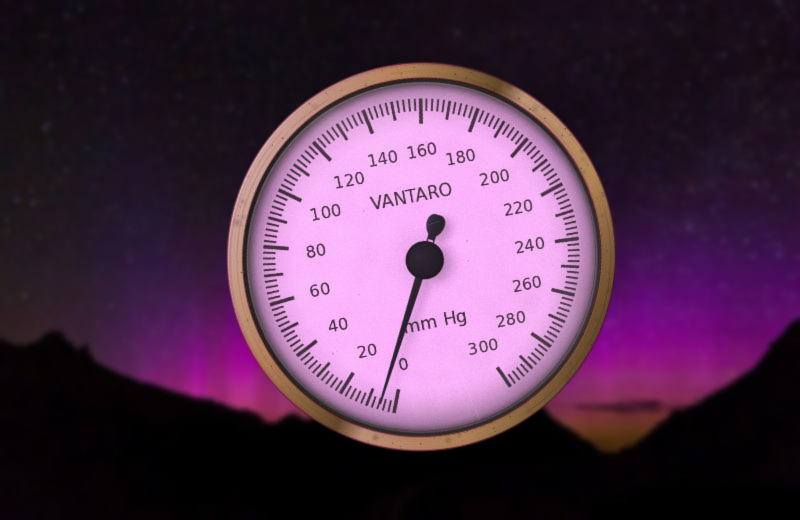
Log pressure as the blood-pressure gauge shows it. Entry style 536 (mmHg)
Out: 6 (mmHg)
